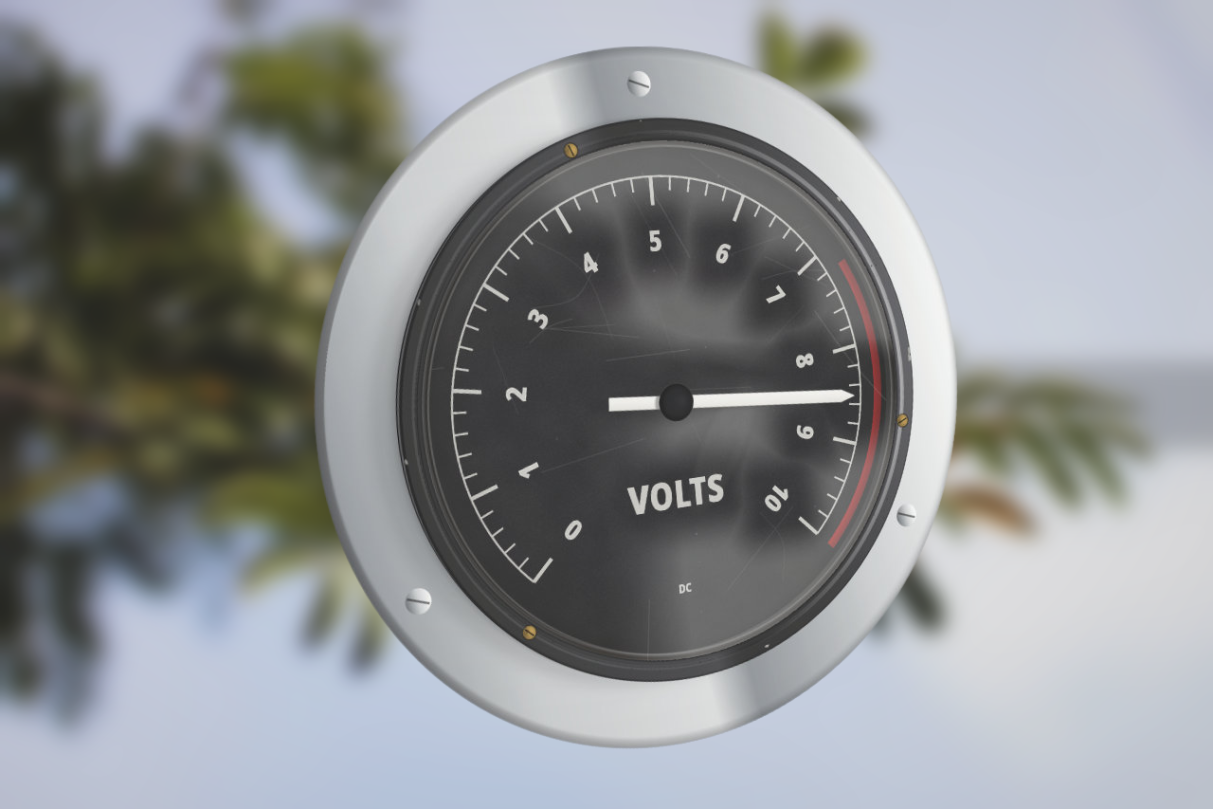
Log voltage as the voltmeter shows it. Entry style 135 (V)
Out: 8.5 (V)
